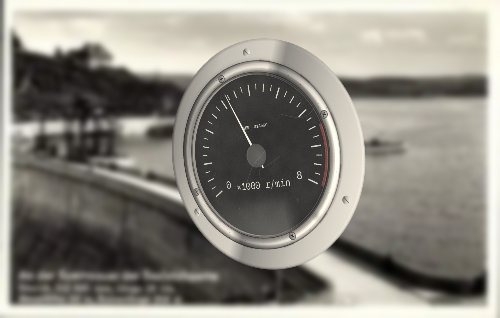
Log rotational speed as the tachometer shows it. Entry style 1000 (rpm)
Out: 3250 (rpm)
